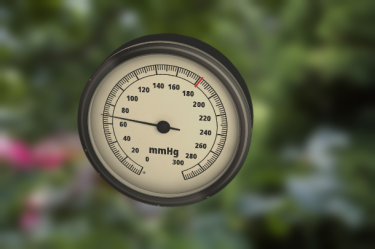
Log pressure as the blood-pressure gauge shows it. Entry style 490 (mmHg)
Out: 70 (mmHg)
